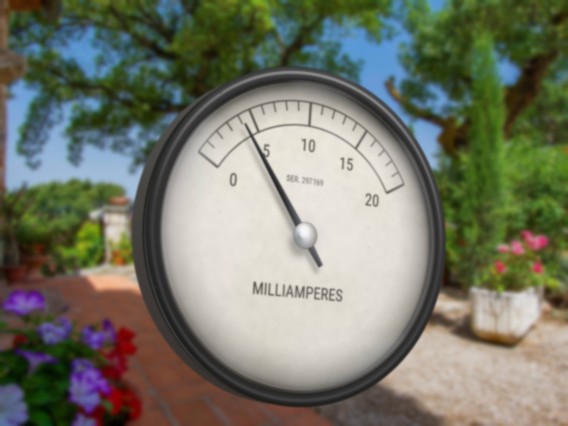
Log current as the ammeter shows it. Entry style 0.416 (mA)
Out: 4 (mA)
